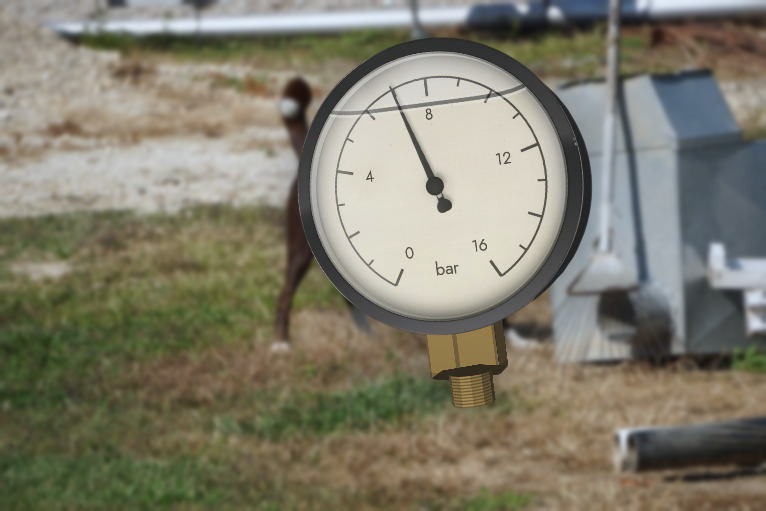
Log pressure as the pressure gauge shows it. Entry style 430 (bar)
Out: 7 (bar)
